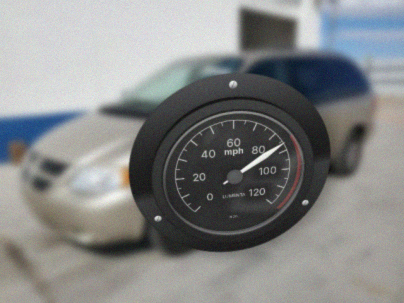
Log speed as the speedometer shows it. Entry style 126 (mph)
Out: 85 (mph)
